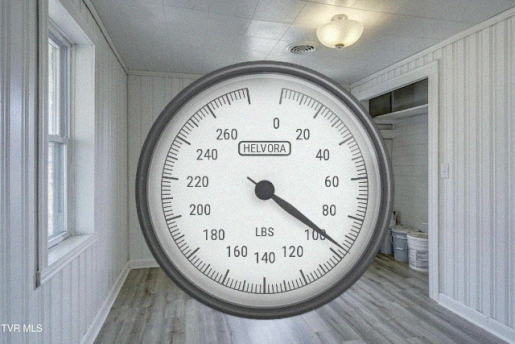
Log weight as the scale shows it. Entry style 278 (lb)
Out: 96 (lb)
